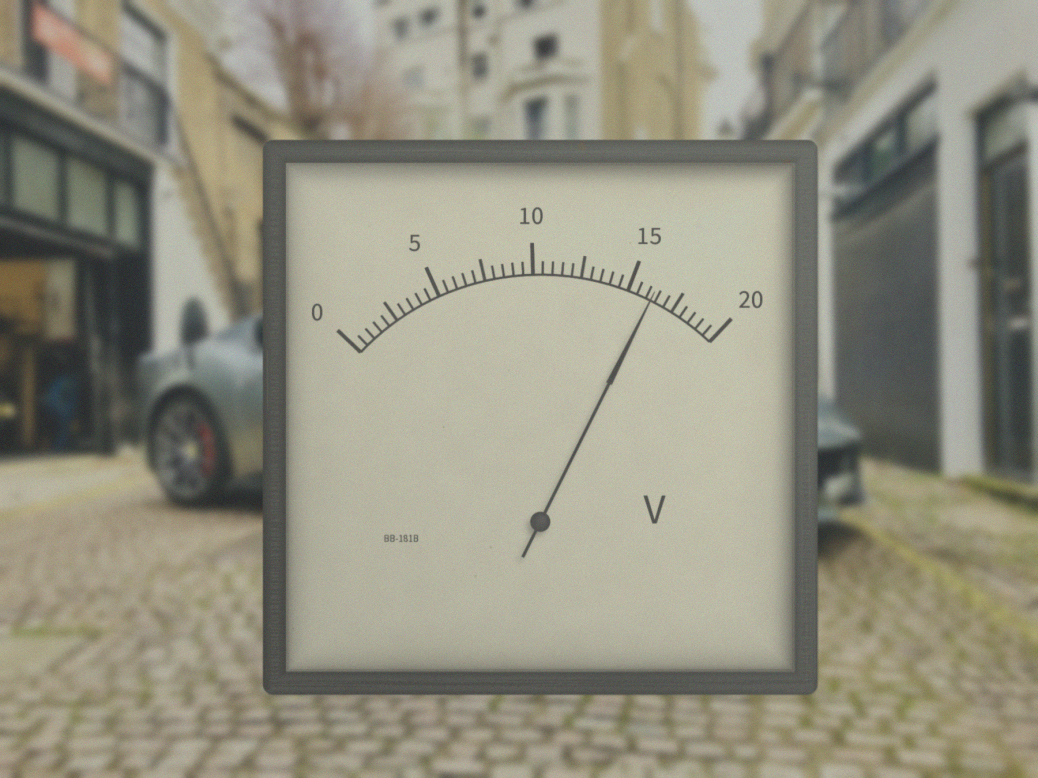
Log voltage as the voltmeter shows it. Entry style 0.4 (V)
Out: 16.25 (V)
